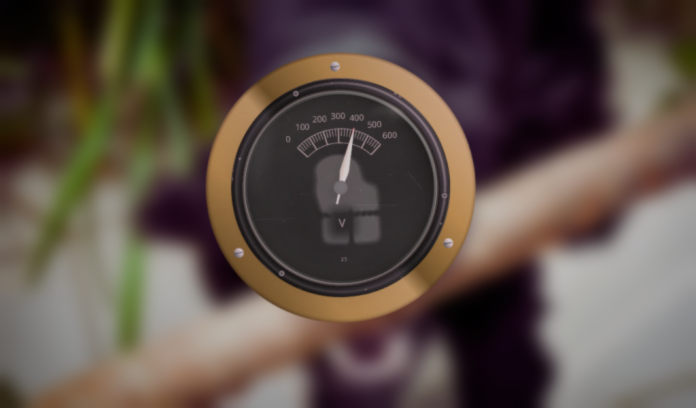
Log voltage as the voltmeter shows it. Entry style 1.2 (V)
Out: 400 (V)
